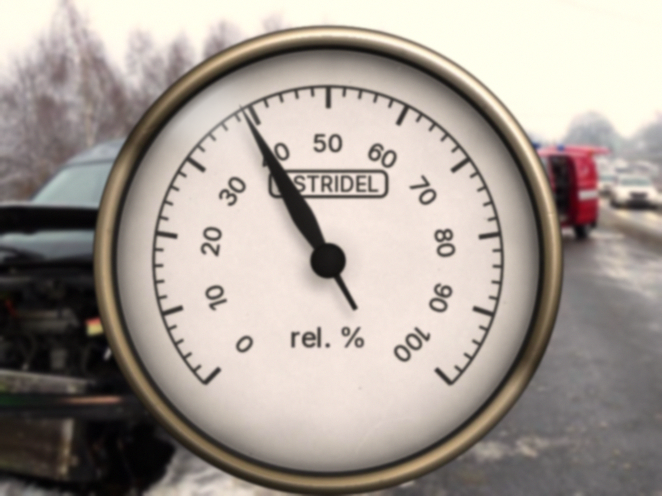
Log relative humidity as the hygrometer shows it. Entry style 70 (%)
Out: 39 (%)
